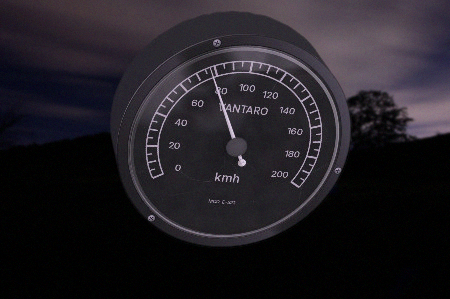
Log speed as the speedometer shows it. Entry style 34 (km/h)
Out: 77.5 (km/h)
